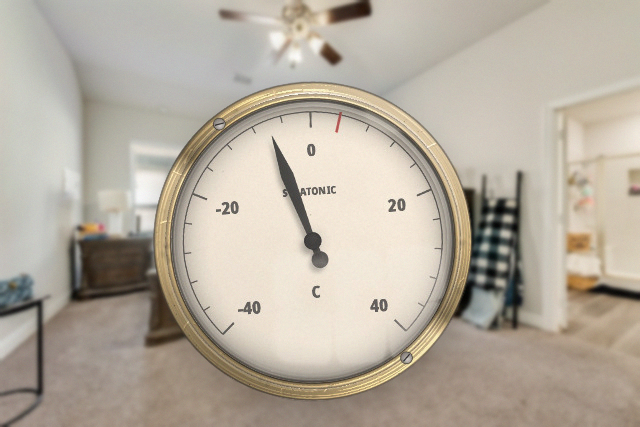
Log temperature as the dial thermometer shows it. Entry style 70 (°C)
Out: -6 (°C)
